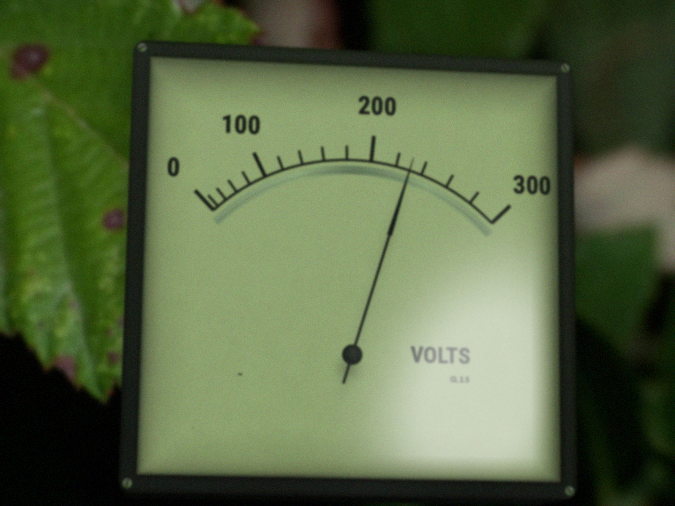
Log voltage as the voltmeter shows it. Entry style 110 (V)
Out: 230 (V)
